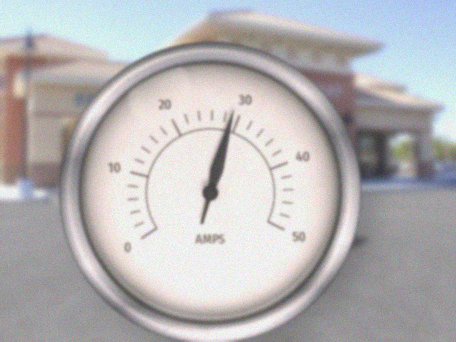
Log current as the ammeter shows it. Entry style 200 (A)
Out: 29 (A)
